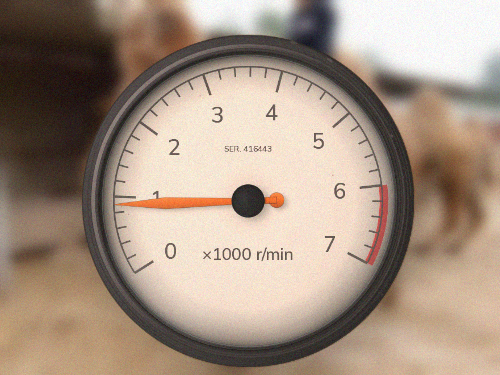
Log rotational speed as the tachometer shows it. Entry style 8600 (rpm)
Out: 900 (rpm)
